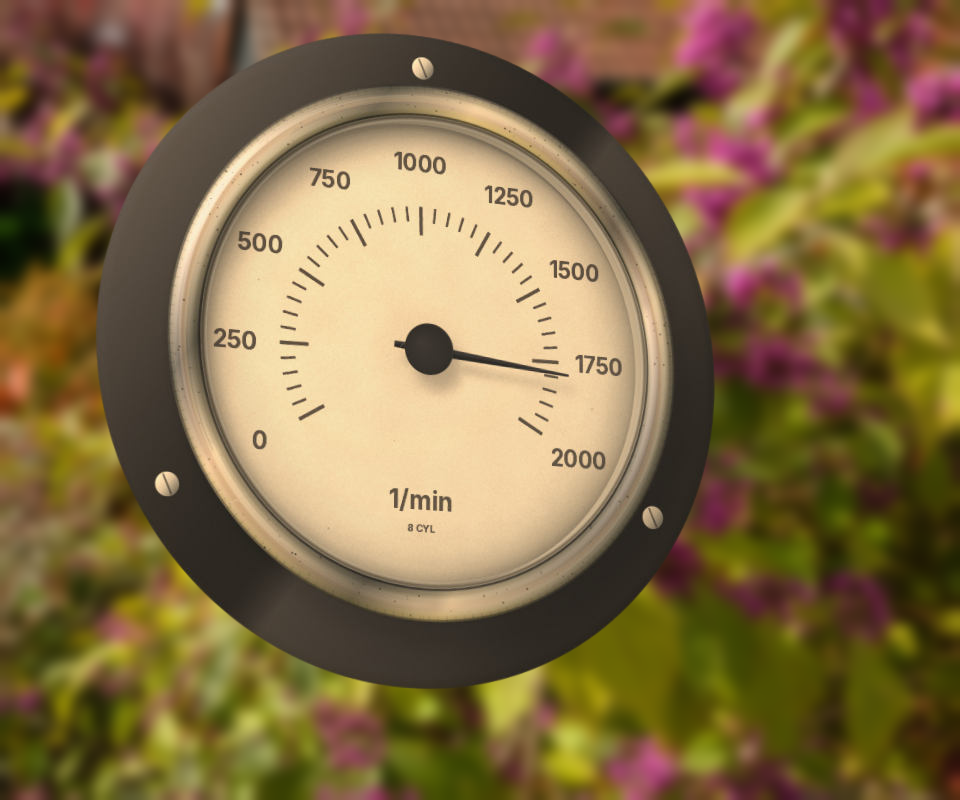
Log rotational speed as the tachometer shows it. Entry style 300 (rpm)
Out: 1800 (rpm)
